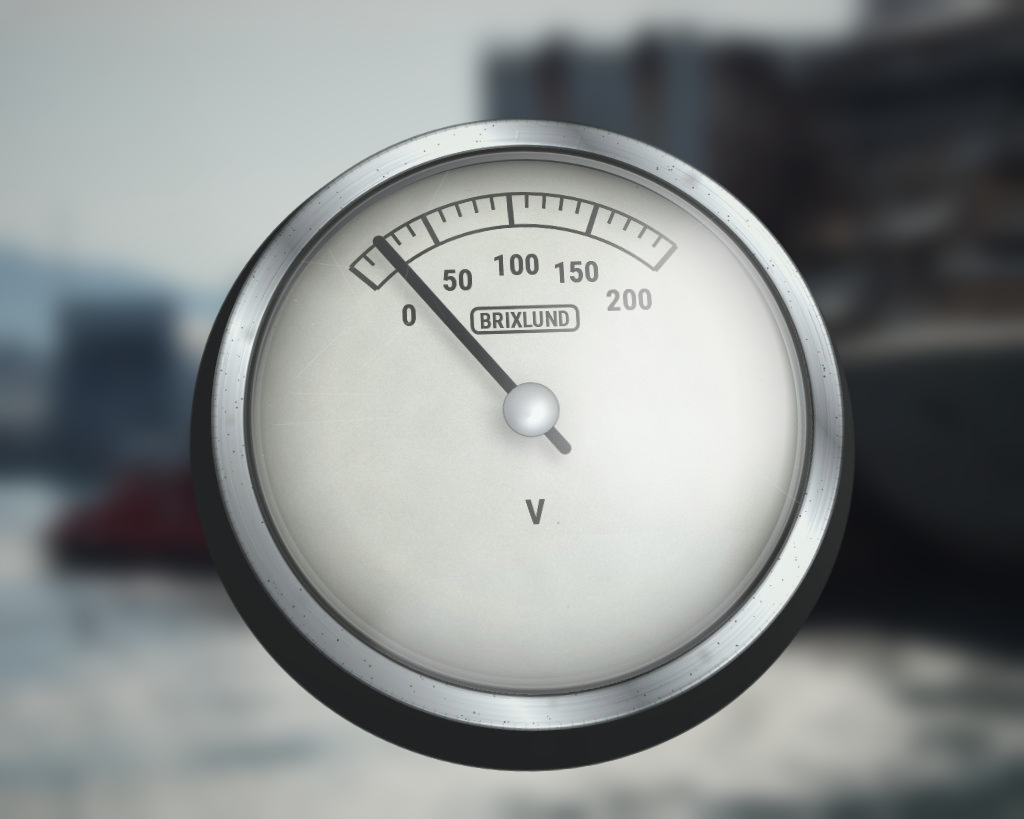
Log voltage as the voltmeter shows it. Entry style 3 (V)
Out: 20 (V)
